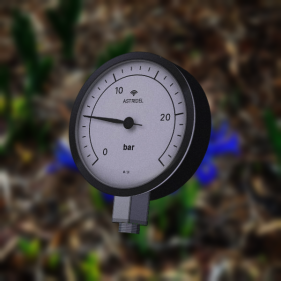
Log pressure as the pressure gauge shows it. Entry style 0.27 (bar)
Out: 5 (bar)
